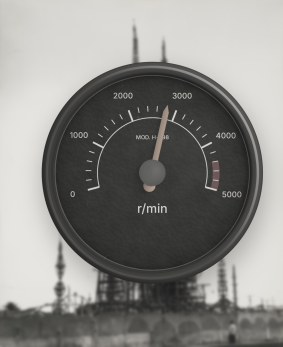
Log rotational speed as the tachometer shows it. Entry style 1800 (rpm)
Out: 2800 (rpm)
